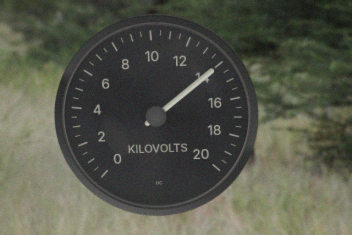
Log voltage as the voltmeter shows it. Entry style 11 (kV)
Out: 14 (kV)
